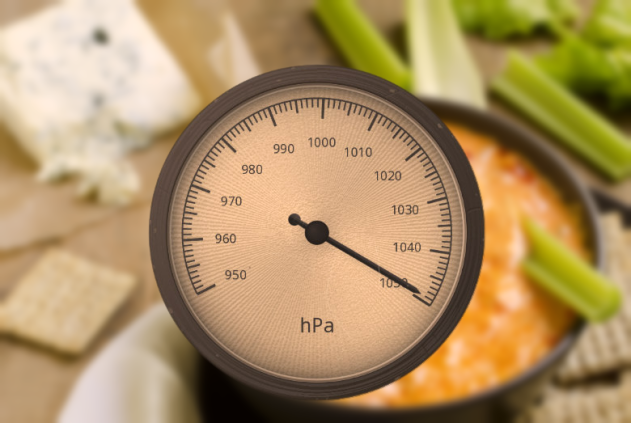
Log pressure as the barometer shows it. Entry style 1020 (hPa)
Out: 1049 (hPa)
